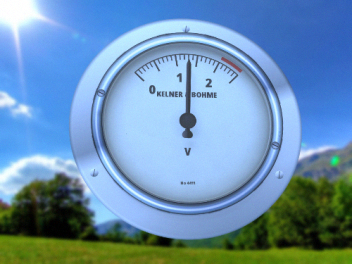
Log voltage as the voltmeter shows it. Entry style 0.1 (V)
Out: 1.3 (V)
